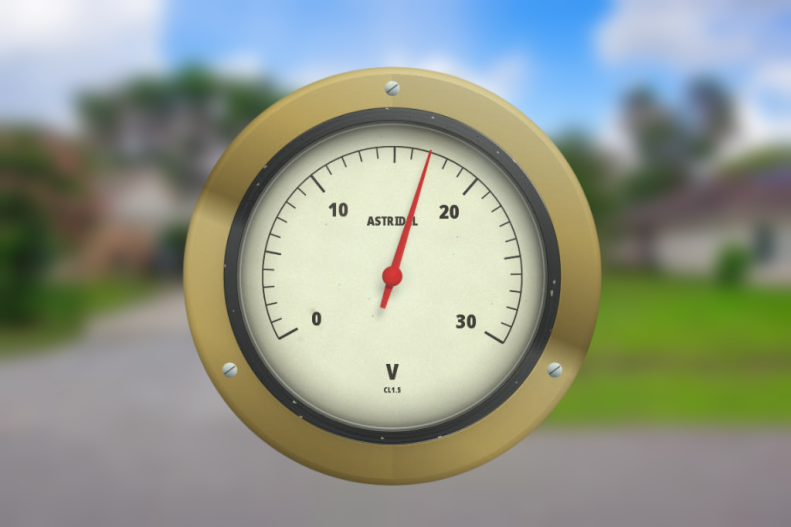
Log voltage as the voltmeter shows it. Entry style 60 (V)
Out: 17 (V)
